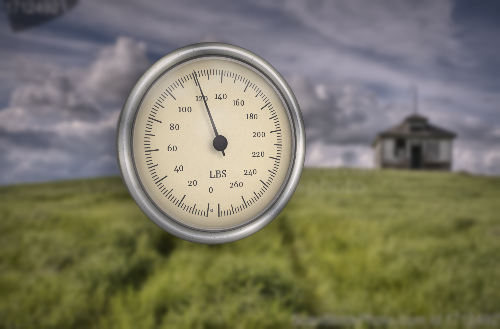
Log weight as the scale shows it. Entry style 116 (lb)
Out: 120 (lb)
